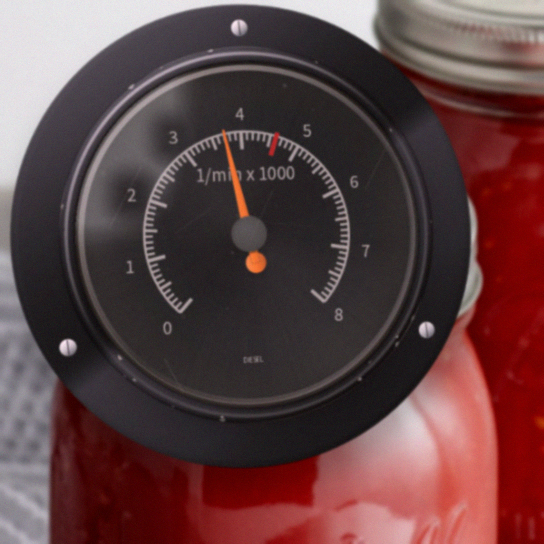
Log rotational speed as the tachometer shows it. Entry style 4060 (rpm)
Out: 3700 (rpm)
